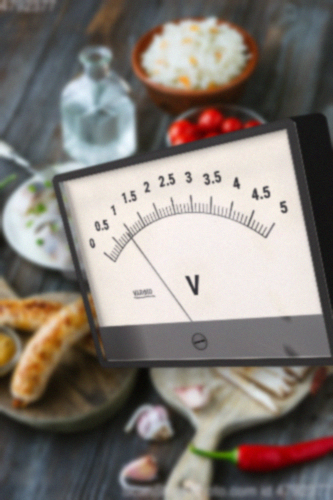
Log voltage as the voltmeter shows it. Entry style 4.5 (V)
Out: 1 (V)
